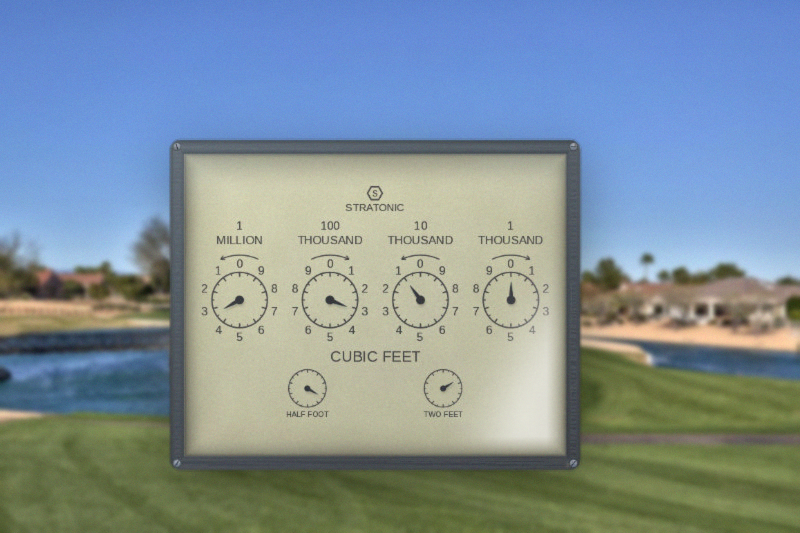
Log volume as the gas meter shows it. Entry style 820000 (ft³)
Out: 331000 (ft³)
